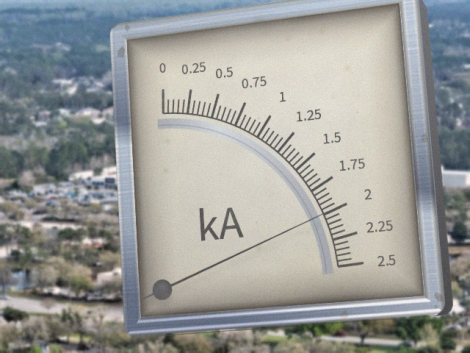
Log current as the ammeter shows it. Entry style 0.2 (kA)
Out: 2 (kA)
